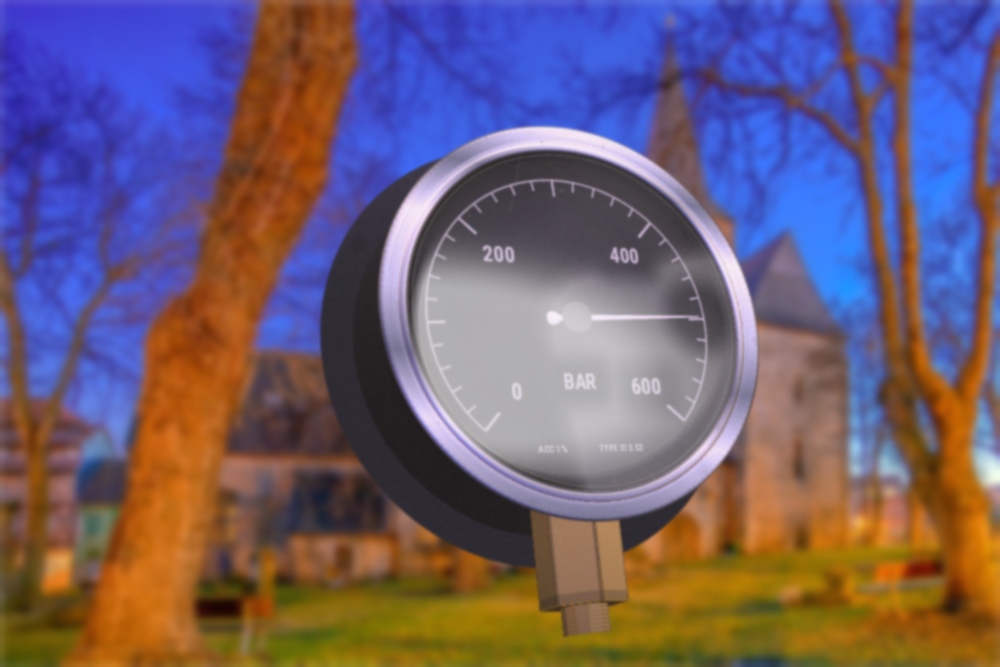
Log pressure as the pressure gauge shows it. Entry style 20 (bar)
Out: 500 (bar)
